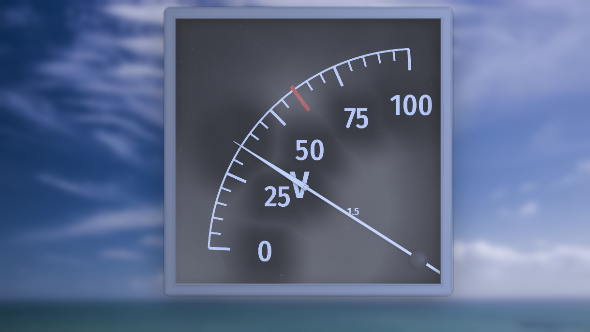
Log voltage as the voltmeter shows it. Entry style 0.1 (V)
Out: 35 (V)
